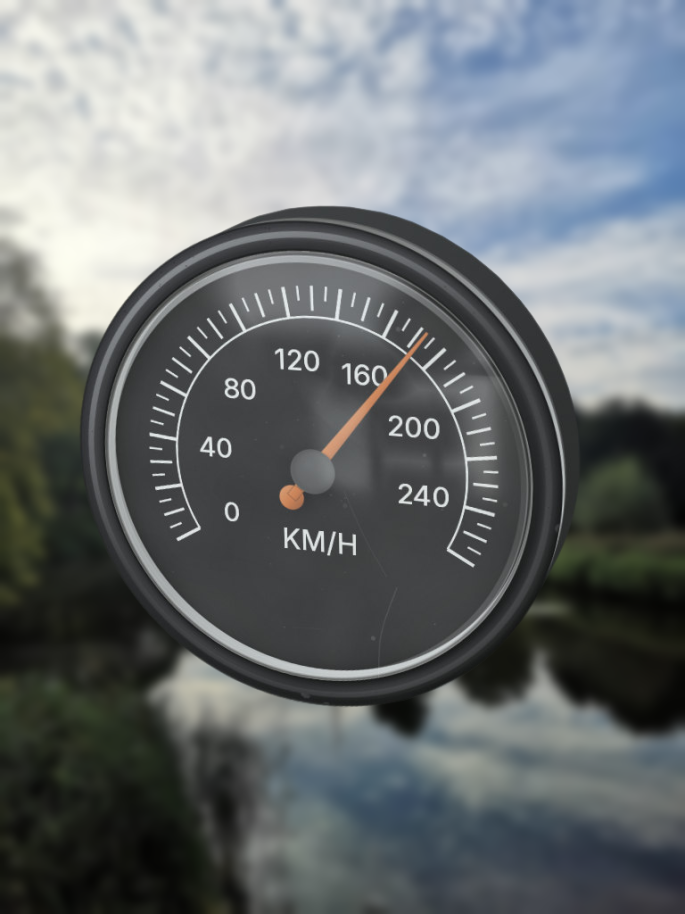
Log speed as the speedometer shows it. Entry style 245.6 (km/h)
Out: 172.5 (km/h)
